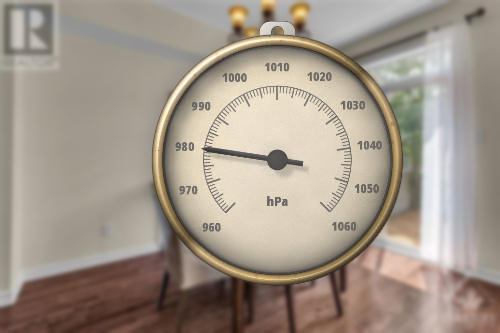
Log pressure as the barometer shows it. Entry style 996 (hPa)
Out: 980 (hPa)
